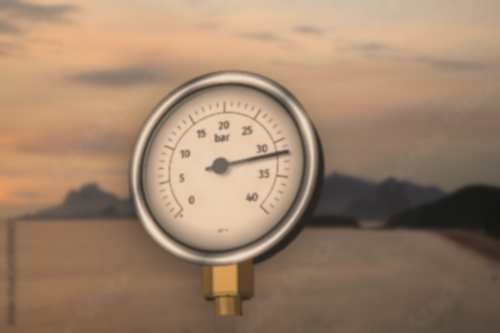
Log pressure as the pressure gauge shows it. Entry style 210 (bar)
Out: 32 (bar)
